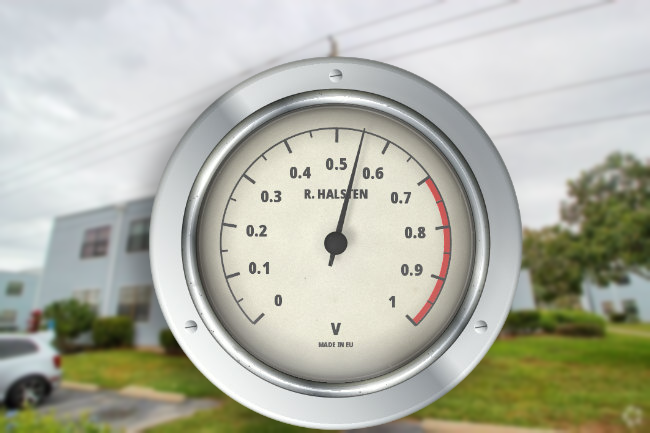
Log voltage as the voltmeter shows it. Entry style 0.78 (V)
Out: 0.55 (V)
